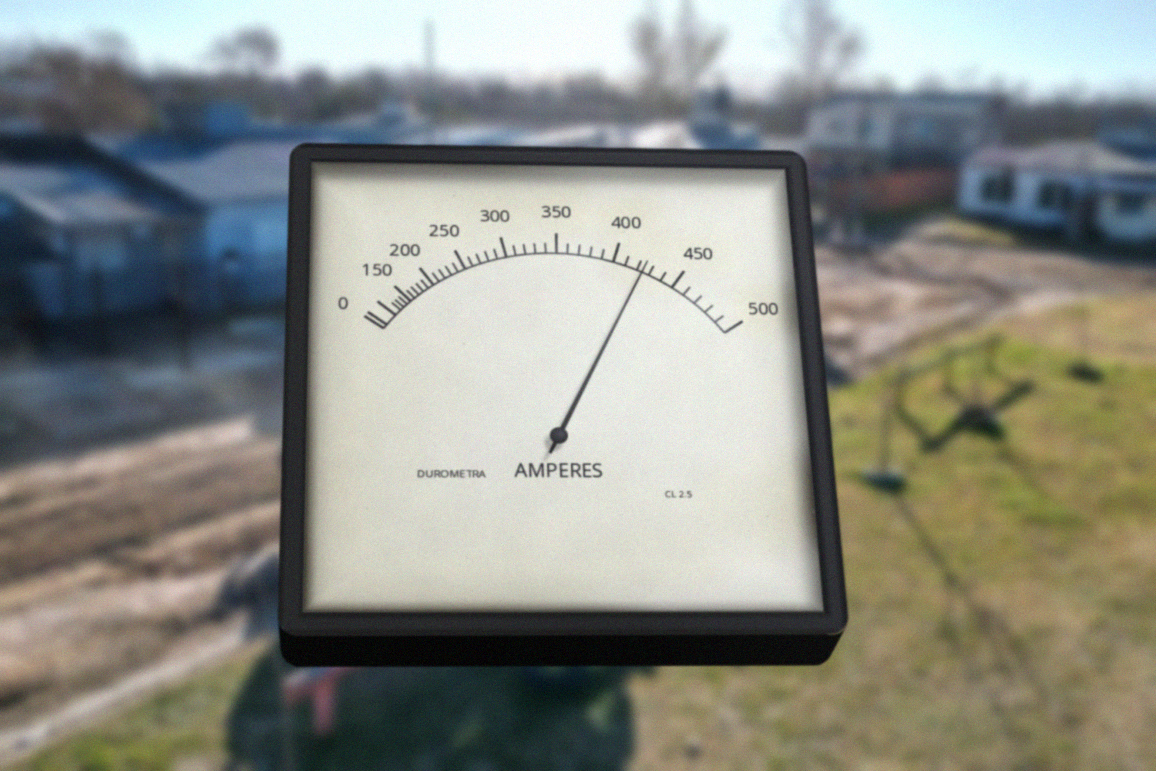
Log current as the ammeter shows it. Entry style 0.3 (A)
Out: 425 (A)
